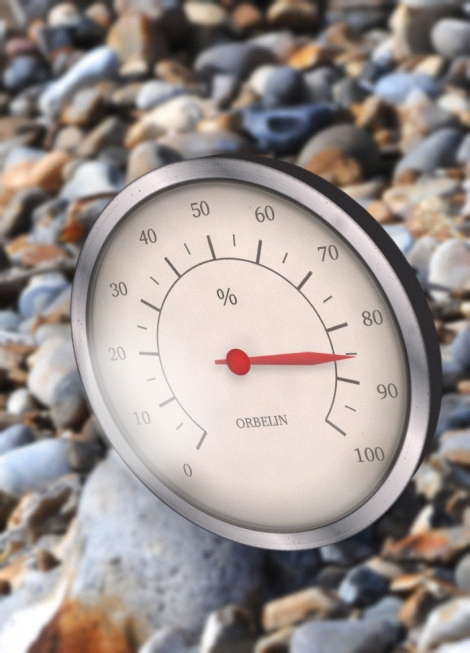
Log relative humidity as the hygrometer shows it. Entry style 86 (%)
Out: 85 (%)
